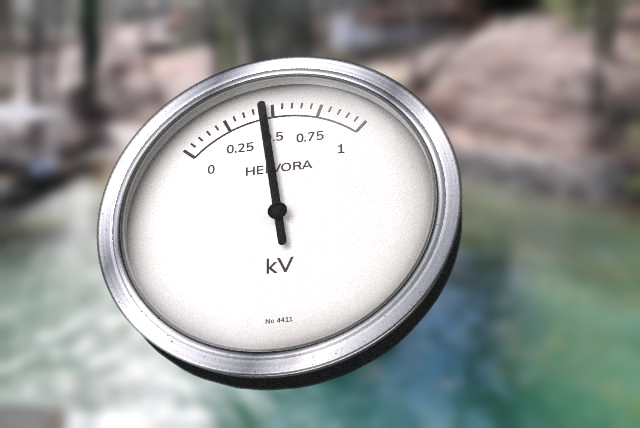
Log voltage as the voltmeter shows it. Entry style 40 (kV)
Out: 0.45 (kV)
